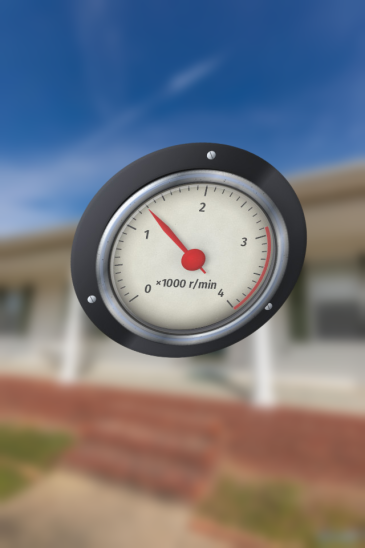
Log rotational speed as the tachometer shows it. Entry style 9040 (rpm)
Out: 1300 (rpm)
